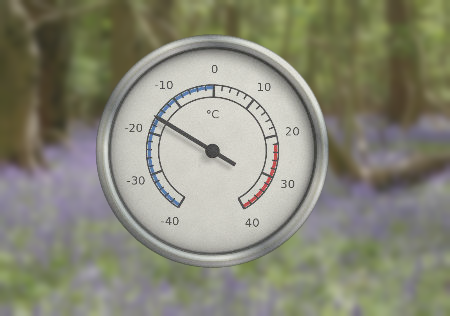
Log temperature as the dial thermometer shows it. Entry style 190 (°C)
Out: -16 (°C)
